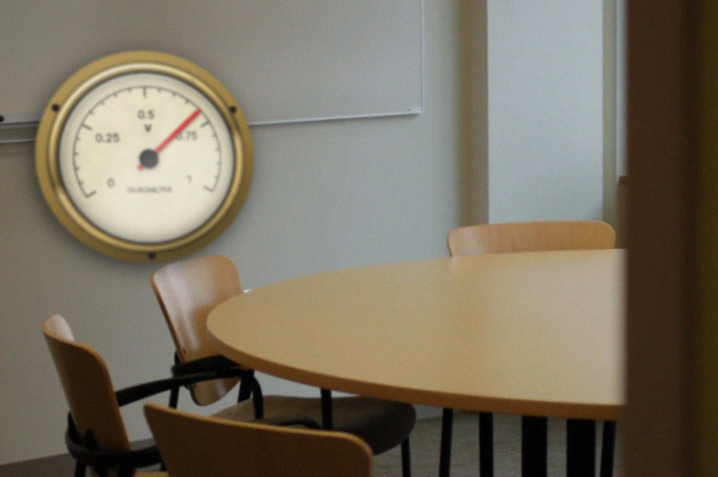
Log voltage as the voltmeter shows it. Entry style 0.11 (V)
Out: 0.7 (V)
